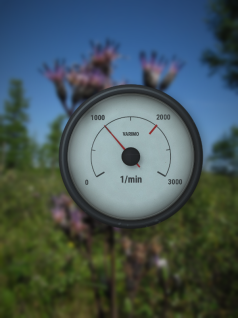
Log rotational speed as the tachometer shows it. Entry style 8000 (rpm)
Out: 1000 (rpm)
